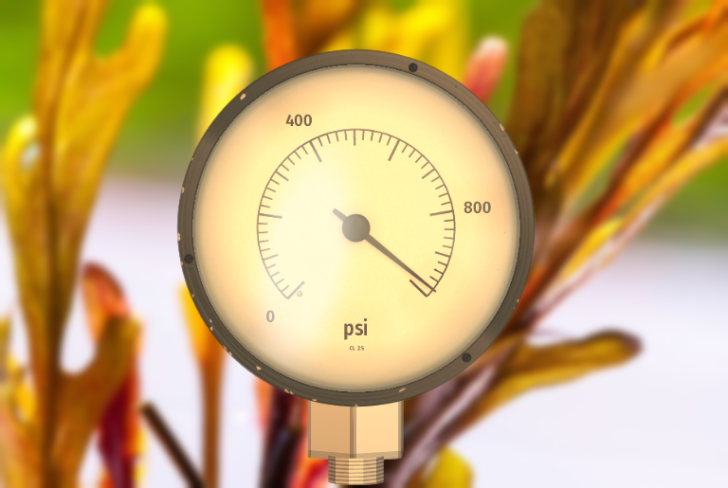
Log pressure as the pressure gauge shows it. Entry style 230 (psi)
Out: 980 (psi)
